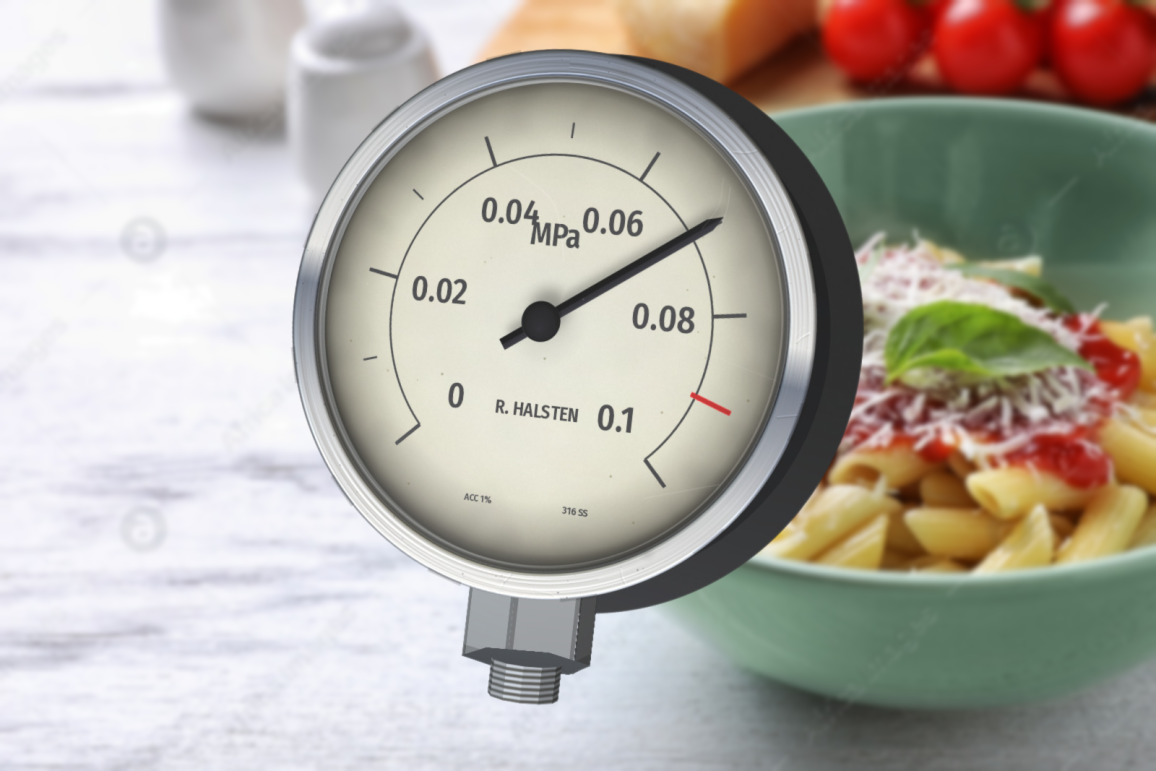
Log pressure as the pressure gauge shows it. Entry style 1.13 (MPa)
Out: 0.07 (MPa)
